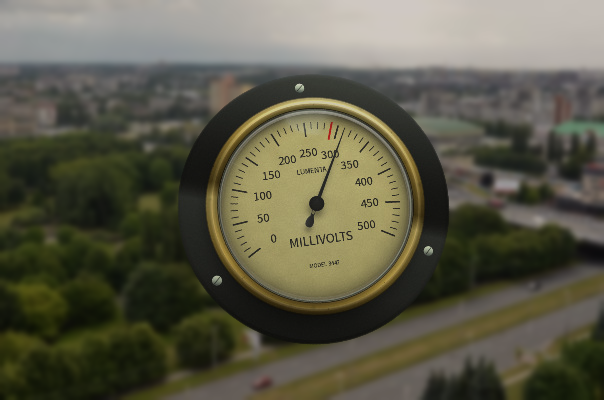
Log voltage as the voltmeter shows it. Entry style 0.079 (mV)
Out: 310 (mV)
